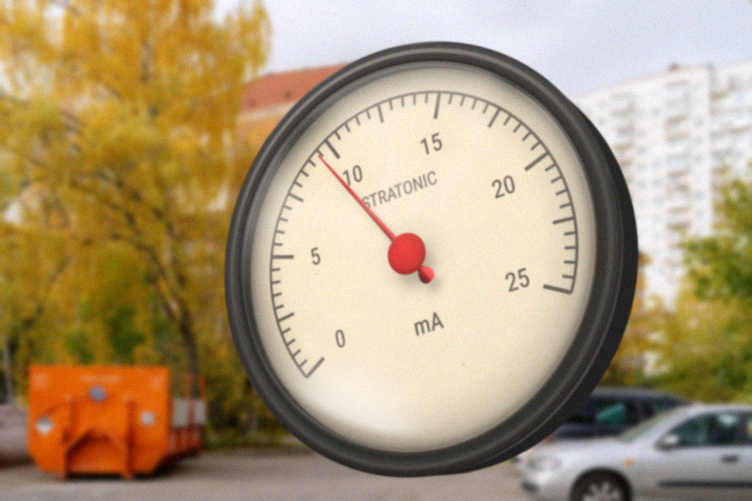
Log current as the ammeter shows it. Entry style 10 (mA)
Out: 9.5 (mA)
